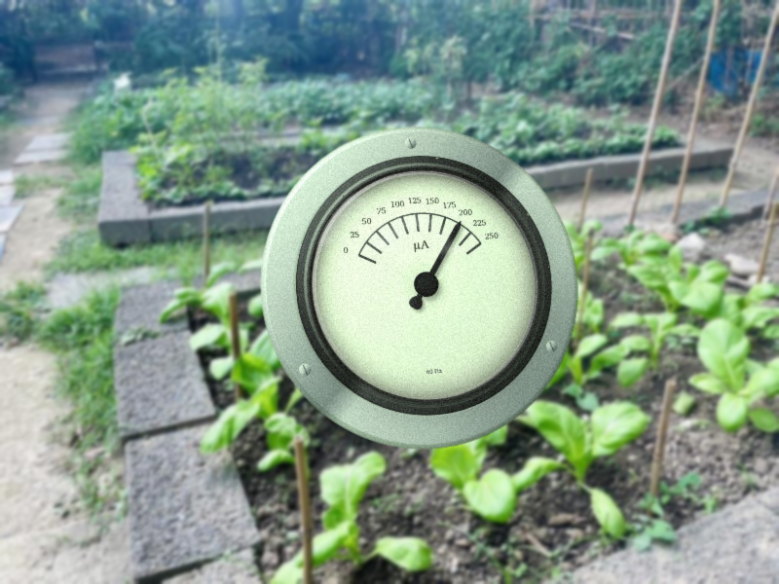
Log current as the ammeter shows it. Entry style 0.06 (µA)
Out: 200 (µA)
